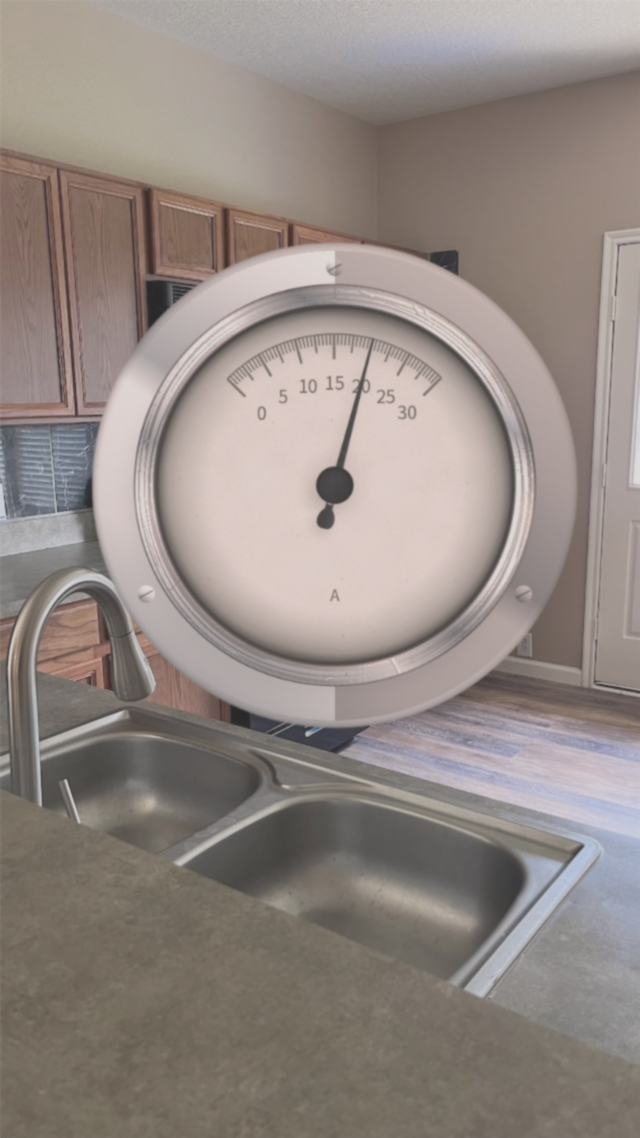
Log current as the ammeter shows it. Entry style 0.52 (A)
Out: 20 (A)
